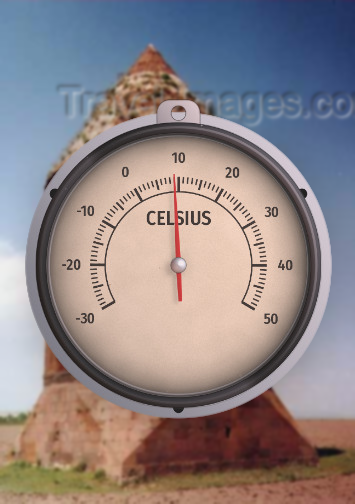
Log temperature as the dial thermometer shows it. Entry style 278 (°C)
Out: 9 (°C)
